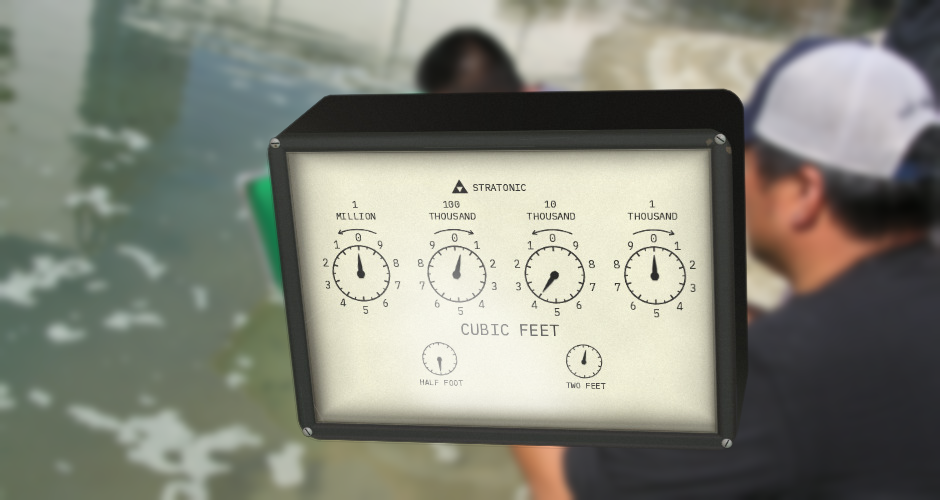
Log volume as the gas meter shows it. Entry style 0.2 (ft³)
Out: 4000 (ft³)
